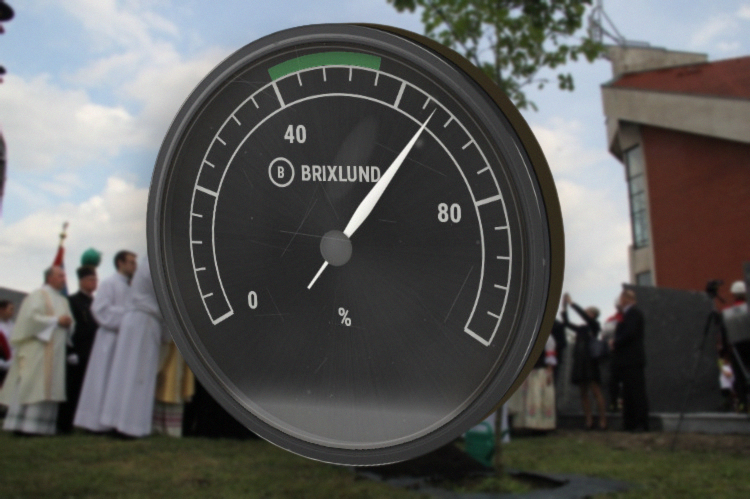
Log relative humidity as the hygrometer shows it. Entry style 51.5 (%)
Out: 66 (%)
